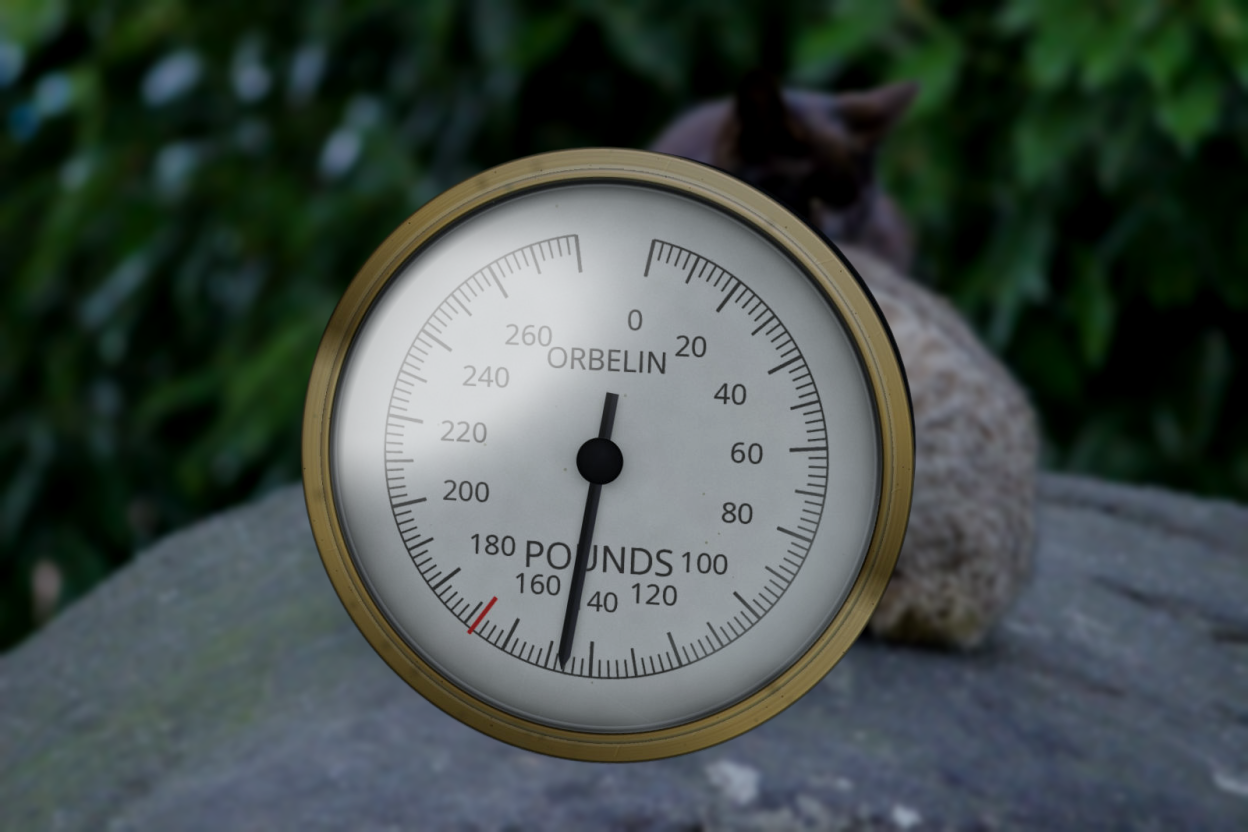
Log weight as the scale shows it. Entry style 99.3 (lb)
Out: 146 (lb)
